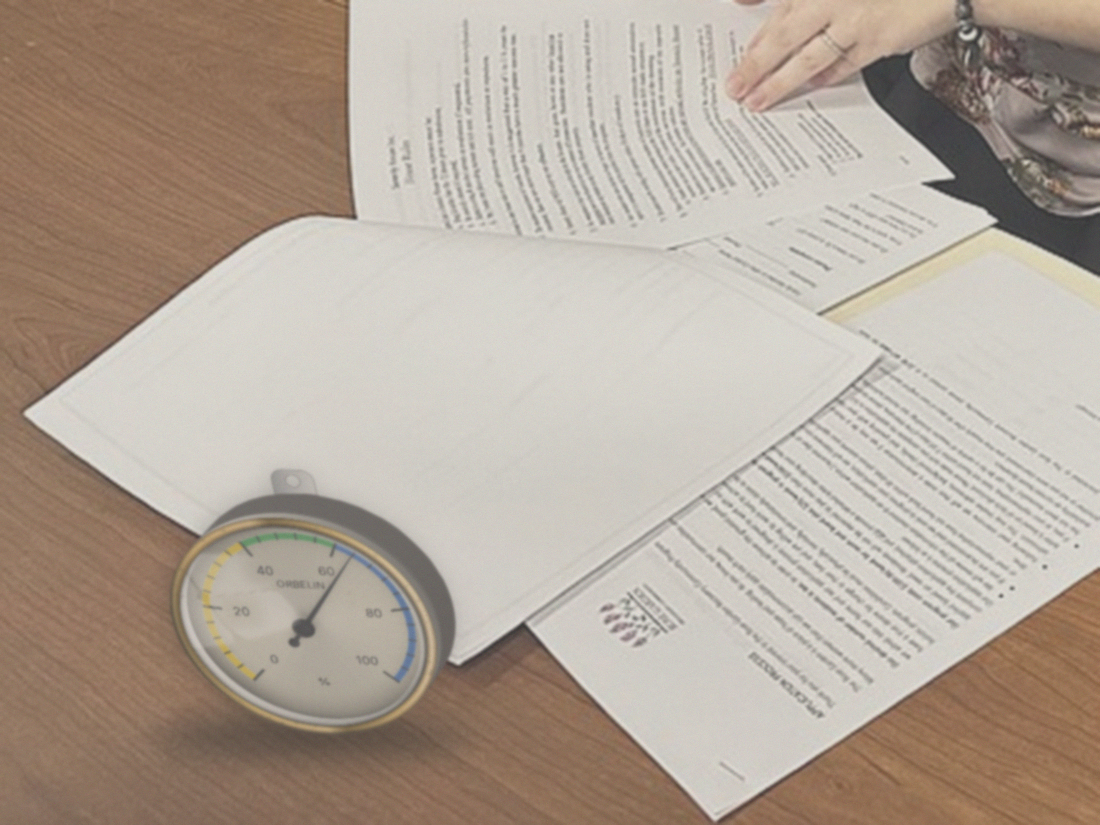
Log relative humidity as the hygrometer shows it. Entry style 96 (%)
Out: 64 (%)
